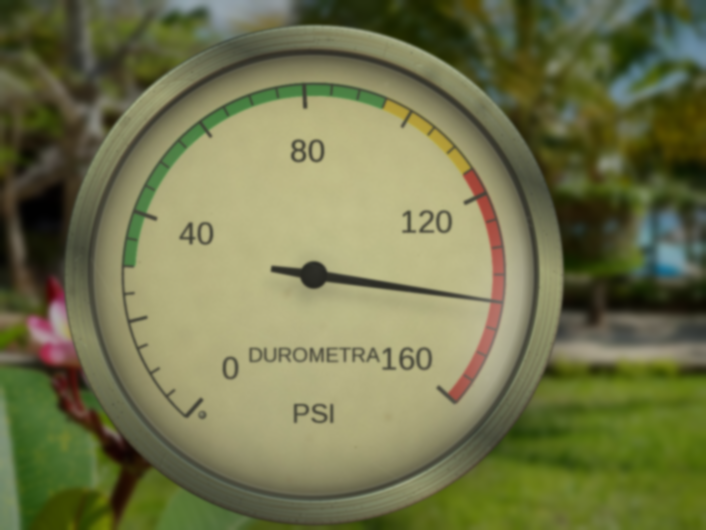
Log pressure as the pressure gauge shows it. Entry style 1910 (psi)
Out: 140 (psi)
